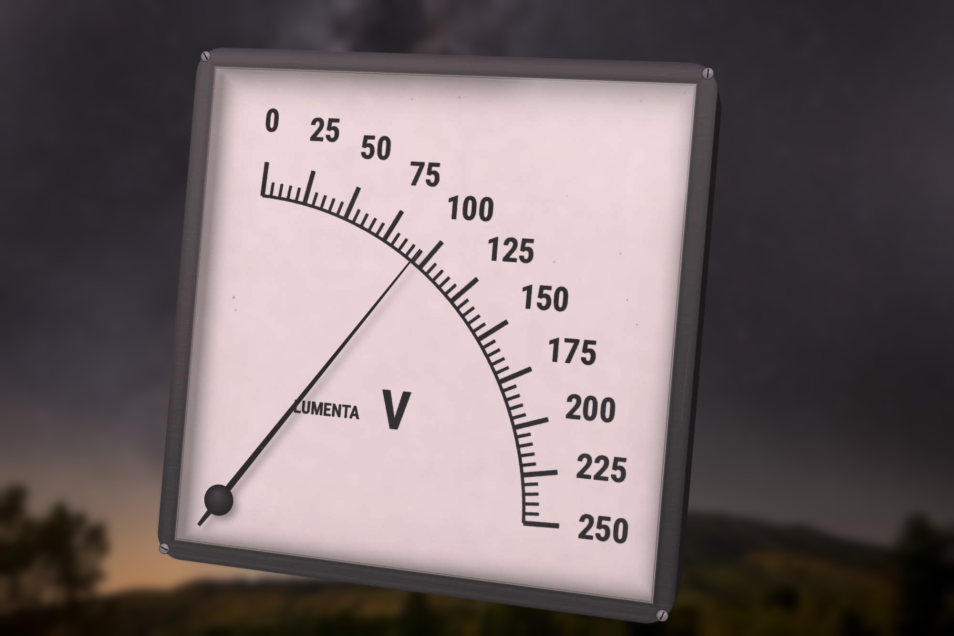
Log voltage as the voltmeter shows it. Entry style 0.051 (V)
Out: 95 (V)
